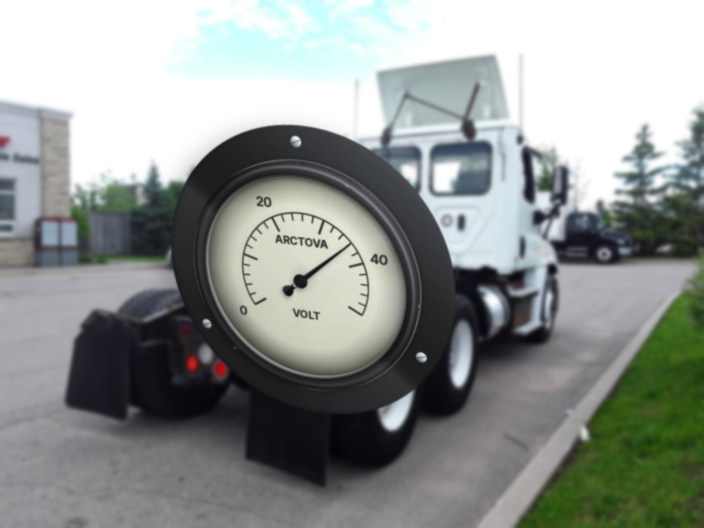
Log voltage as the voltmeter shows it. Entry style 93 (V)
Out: 36 (V)
